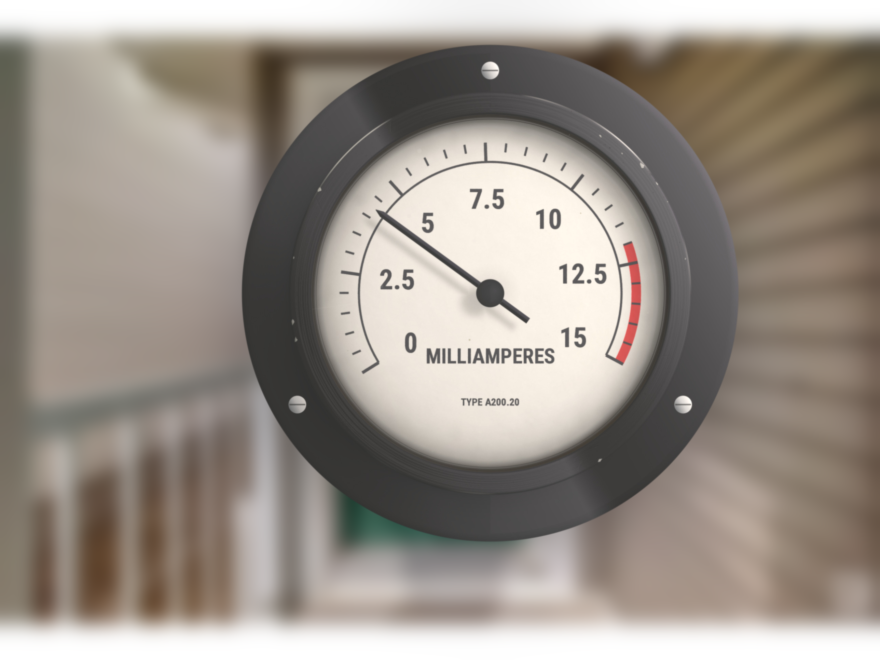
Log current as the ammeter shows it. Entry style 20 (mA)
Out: 4.25 (mA)
